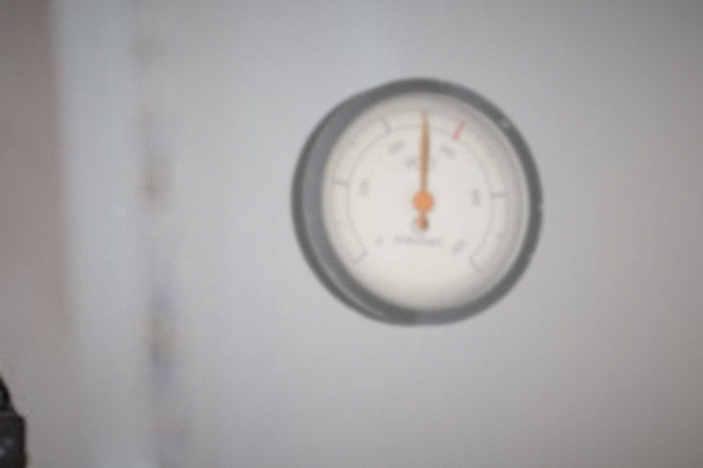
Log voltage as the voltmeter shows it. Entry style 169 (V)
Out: 250 (V)
